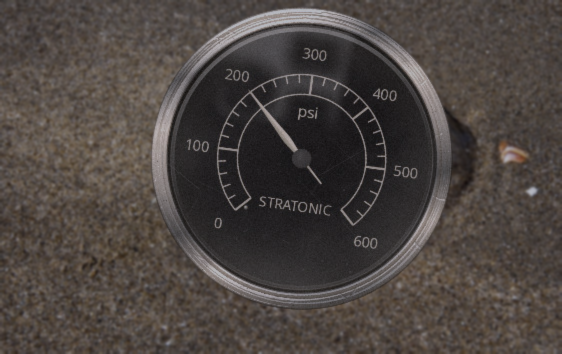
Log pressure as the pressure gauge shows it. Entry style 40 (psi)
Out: 200 (psi)
